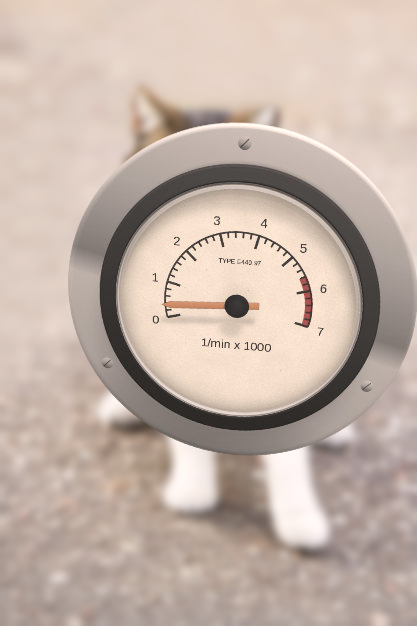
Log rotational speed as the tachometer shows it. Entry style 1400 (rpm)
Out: 400 (rpm)
